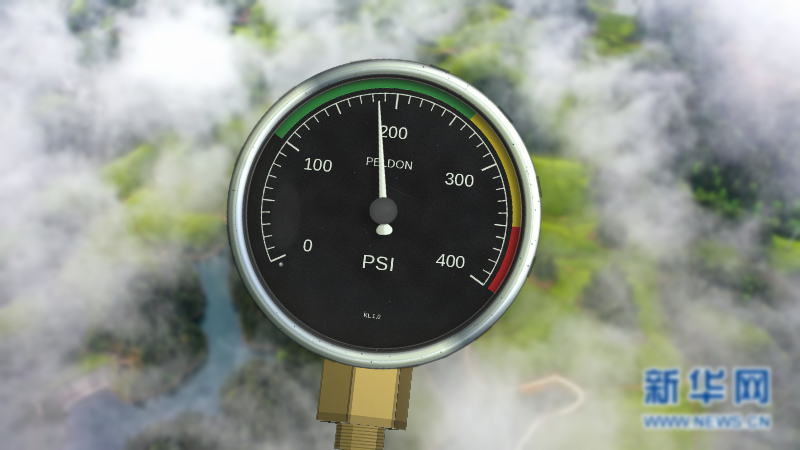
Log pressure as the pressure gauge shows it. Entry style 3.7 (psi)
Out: 185 (psi)
